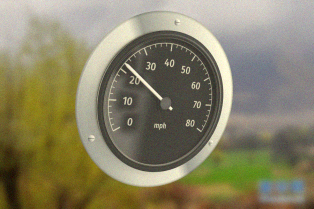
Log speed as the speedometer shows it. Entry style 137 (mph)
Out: 22 (mph)
